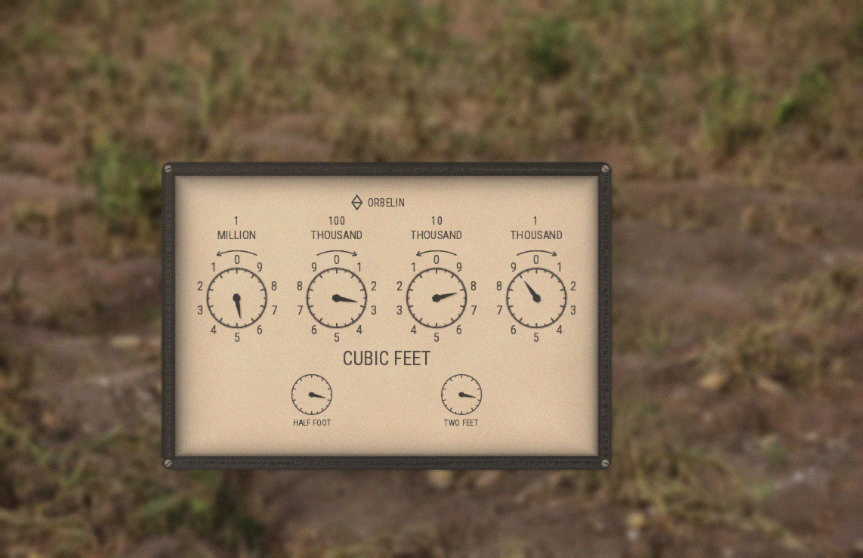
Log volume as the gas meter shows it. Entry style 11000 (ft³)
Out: 527900 (ft³)
